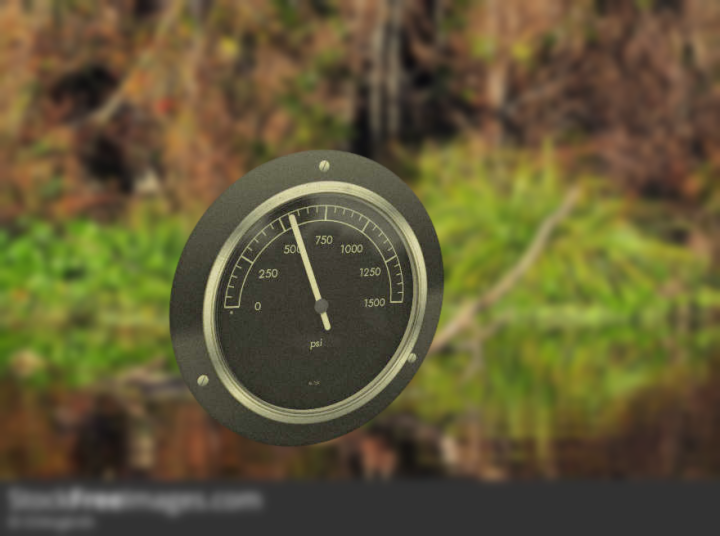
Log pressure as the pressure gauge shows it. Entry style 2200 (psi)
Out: 550 (psi)
